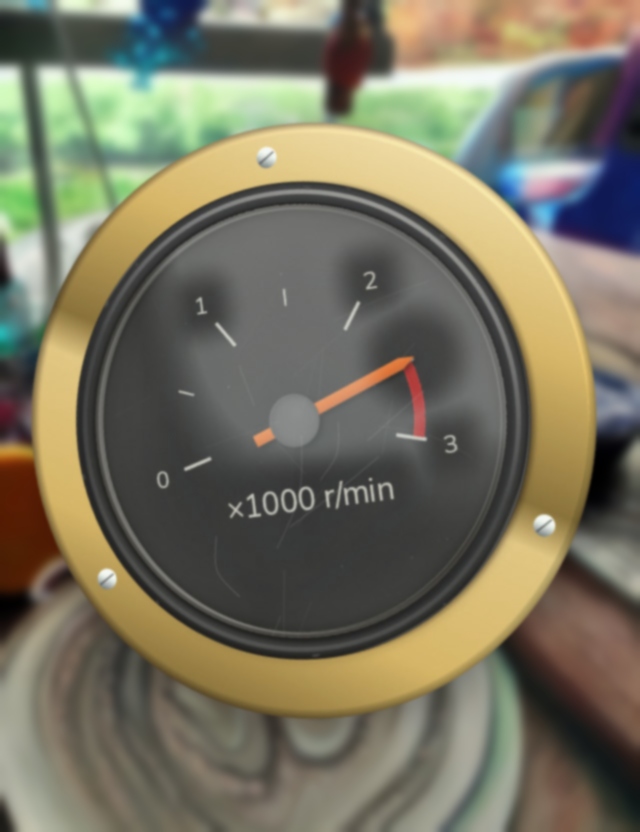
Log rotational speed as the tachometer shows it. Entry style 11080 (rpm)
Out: 2500 (rpm)
